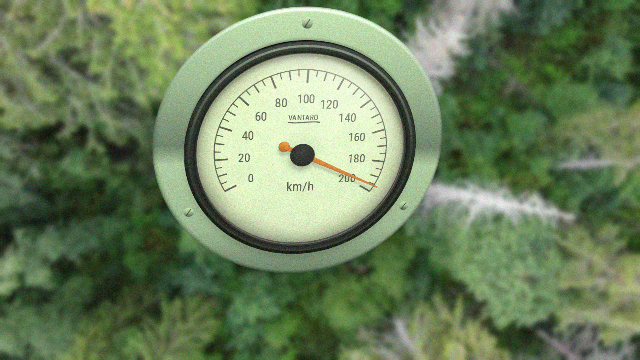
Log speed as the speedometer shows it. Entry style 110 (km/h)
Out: 195 (km/h)
